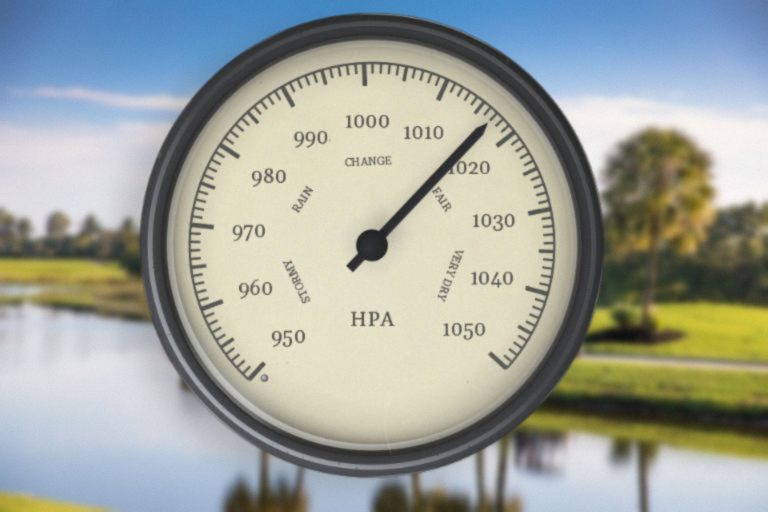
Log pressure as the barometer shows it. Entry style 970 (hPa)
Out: 1017 (hPa)
